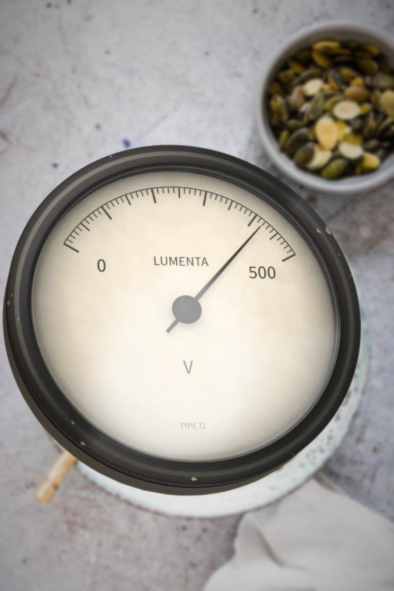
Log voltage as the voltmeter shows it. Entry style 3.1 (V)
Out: 420 (V)
